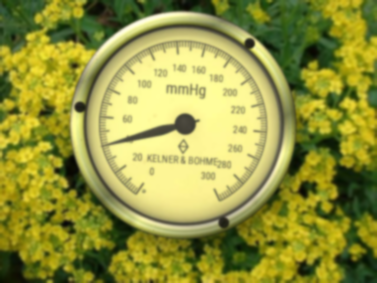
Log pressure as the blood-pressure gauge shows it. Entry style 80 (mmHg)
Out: 40 (mmHg)
